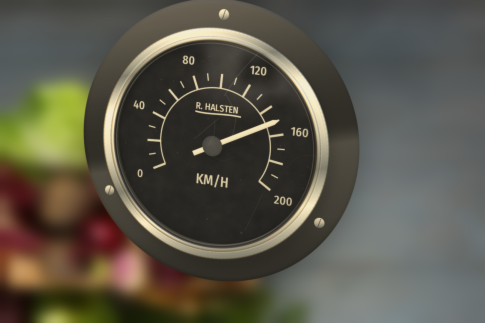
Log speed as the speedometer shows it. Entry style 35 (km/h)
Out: 150 (km/h)
